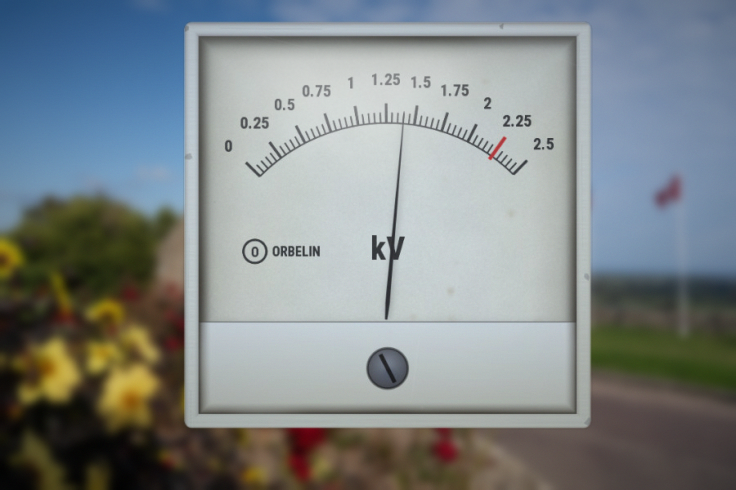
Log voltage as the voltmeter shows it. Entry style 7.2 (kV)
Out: 1.4 (kV)
